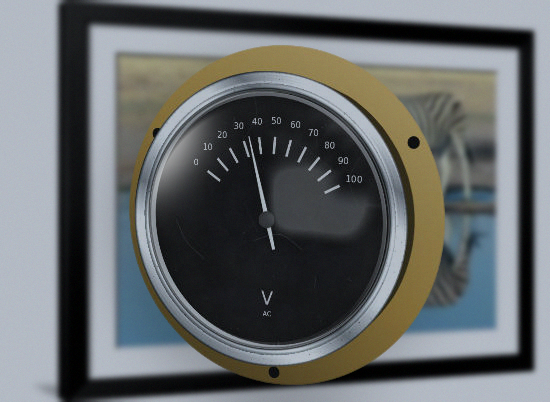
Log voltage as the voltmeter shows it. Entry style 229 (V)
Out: 35 (V)
